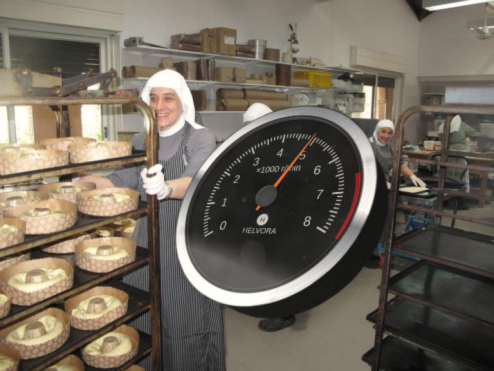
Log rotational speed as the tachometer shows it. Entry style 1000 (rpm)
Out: 5000 (rpm)
